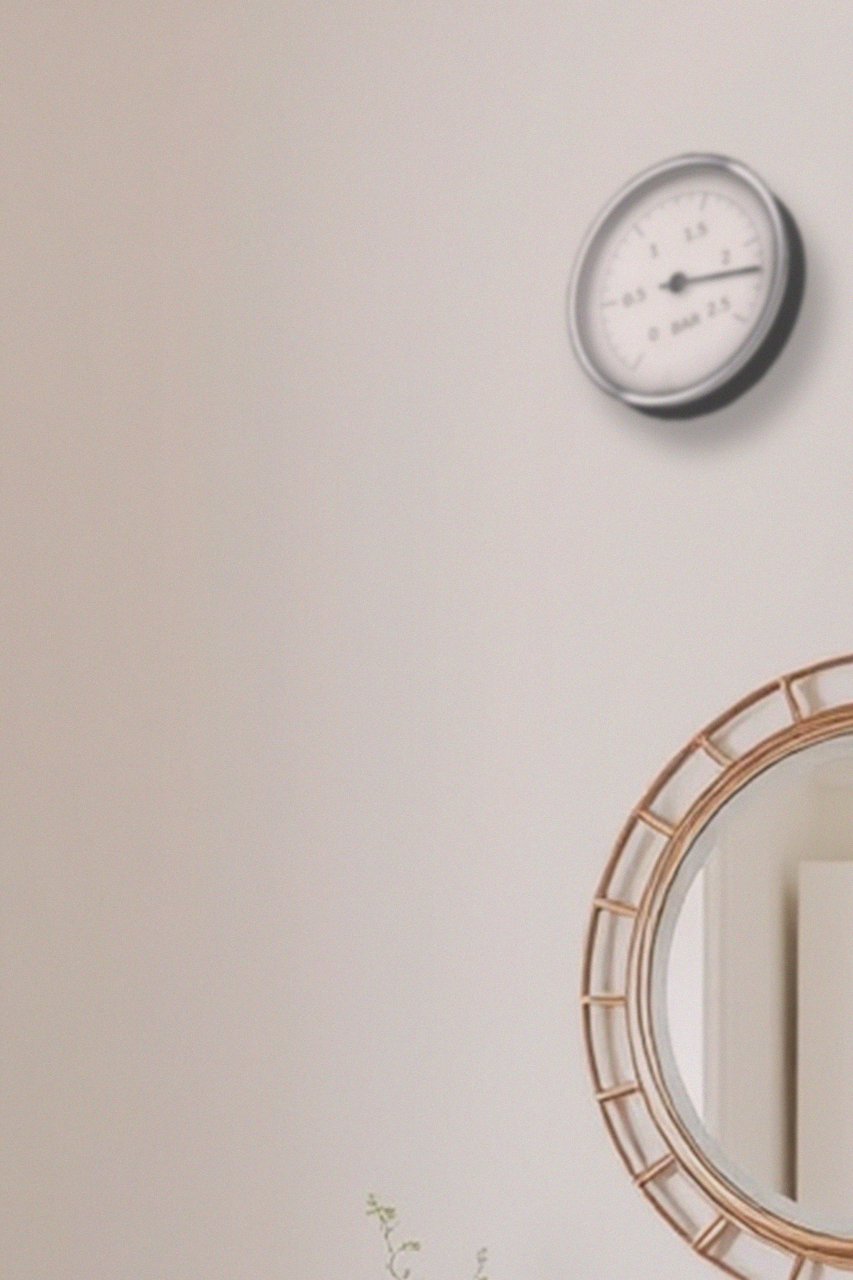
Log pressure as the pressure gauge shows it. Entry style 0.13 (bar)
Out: 2.2 (bar)
